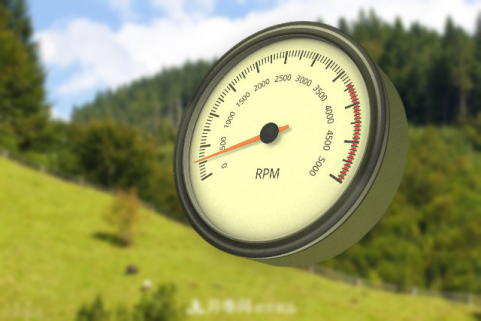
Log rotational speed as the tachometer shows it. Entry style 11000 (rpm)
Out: 250 (rpm)
